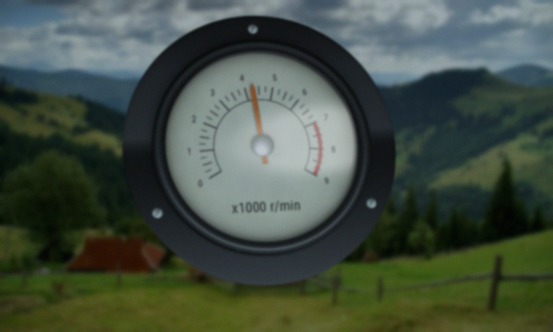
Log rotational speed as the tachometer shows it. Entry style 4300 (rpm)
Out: 4250 (rpm)
